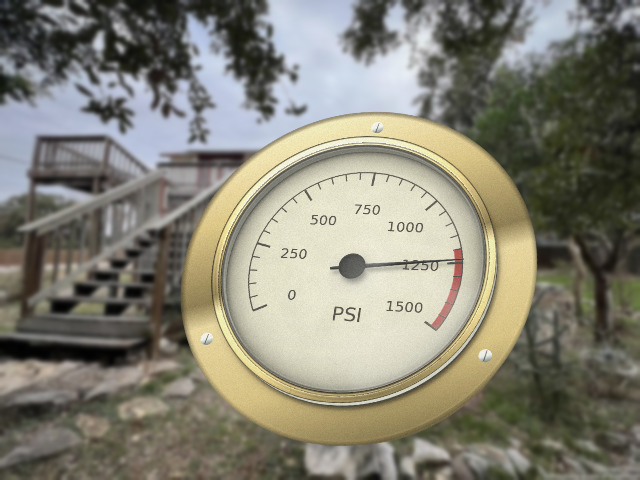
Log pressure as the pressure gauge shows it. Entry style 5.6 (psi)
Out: 1250 (psi)
